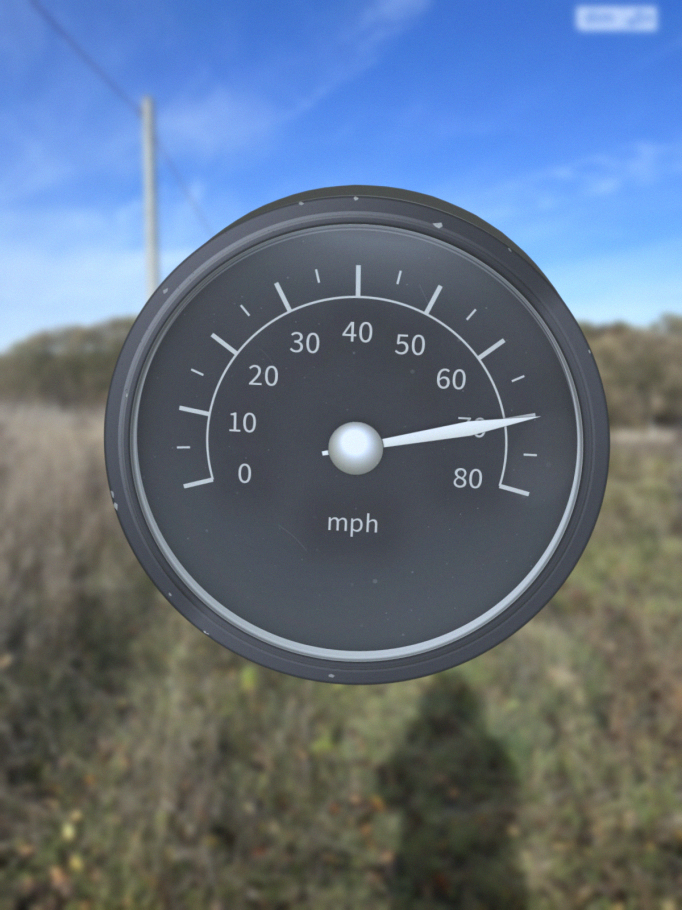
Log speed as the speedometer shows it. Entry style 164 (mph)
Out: 70 (mph)
